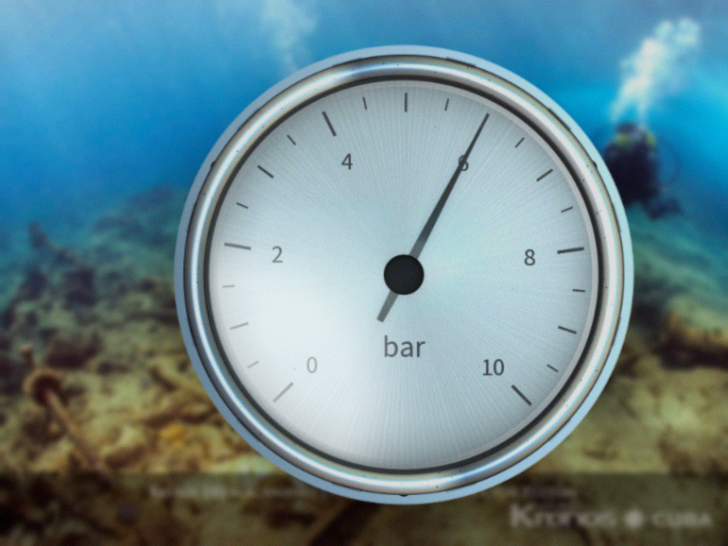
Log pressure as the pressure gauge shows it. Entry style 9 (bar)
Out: 6 (bar)
